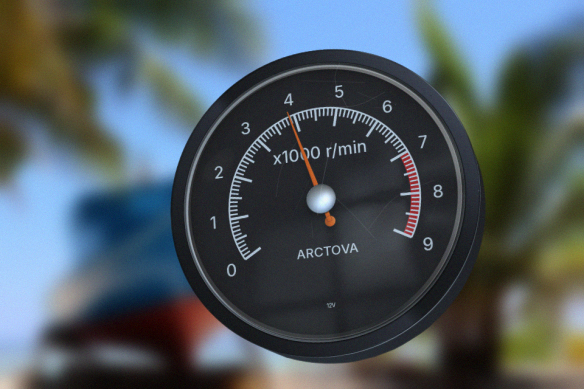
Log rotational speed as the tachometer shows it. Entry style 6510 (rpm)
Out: 3900 (rpm)
